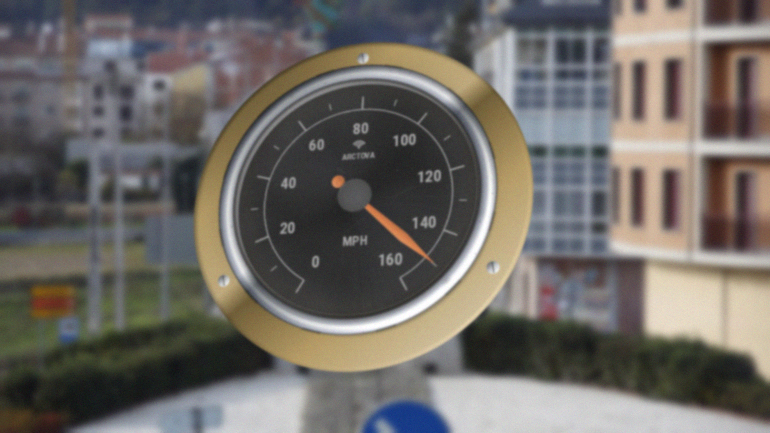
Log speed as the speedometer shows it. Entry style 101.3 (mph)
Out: 150 (mph)
